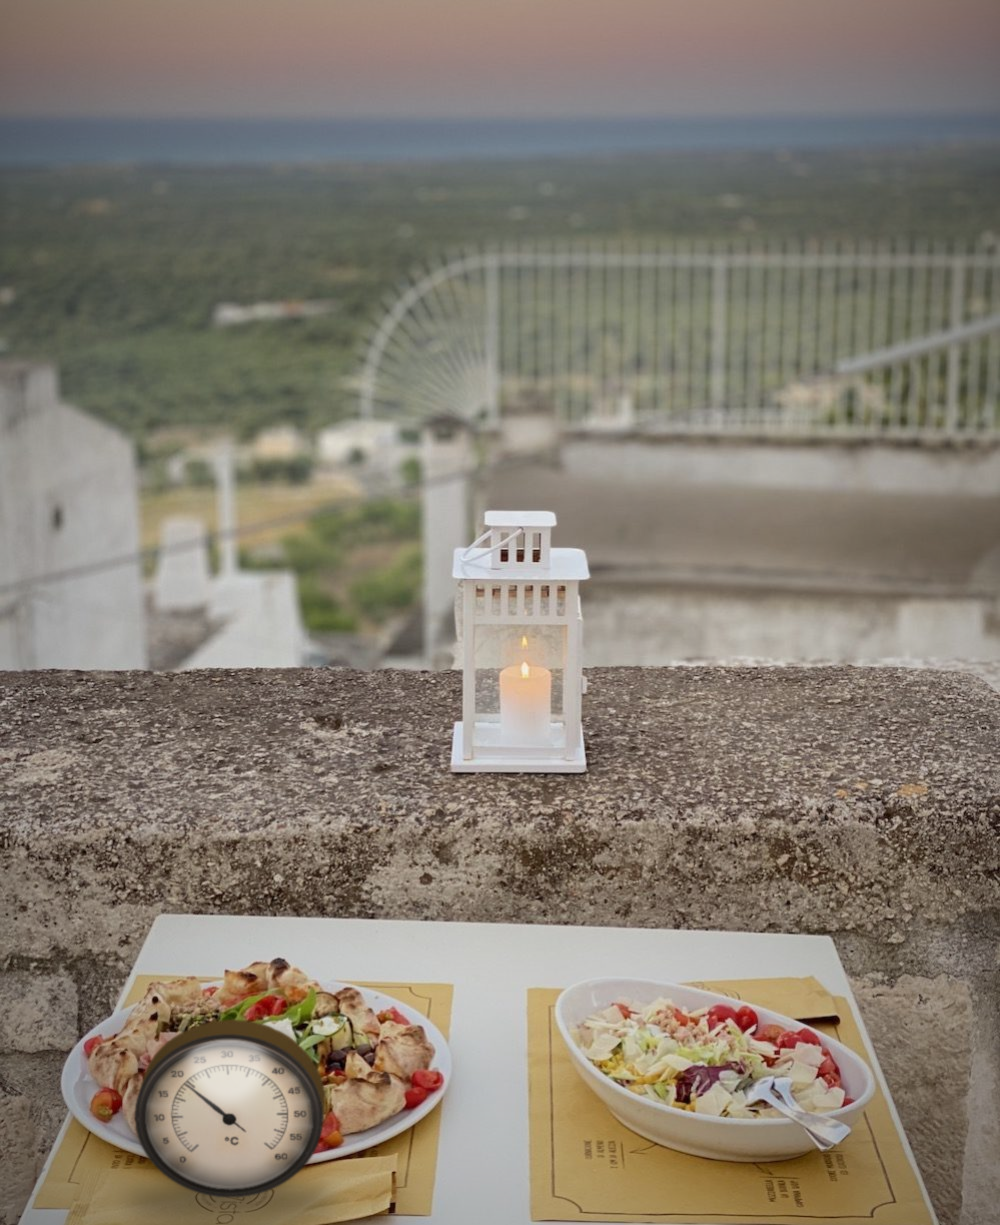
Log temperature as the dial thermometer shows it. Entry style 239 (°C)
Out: 20 (°C)
